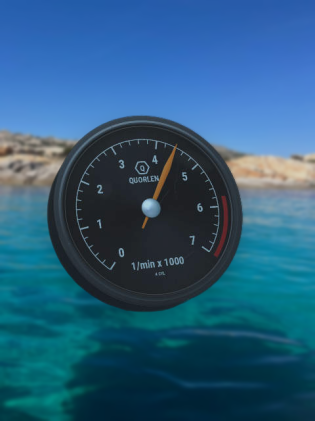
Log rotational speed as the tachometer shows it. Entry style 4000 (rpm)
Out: 4400 (rpm)
